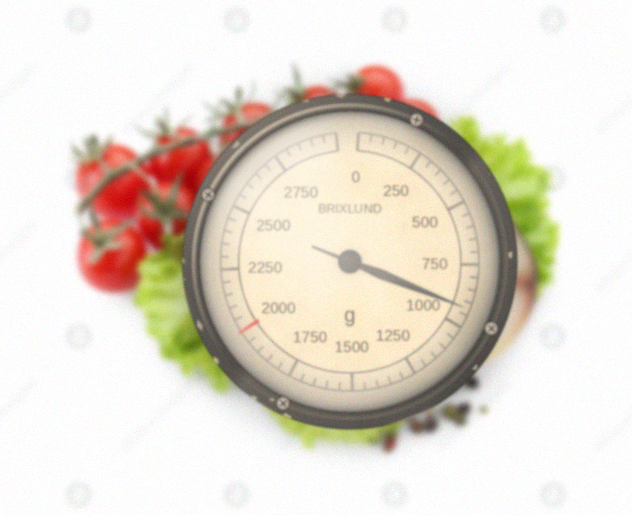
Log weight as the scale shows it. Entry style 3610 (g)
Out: 925 (g)
